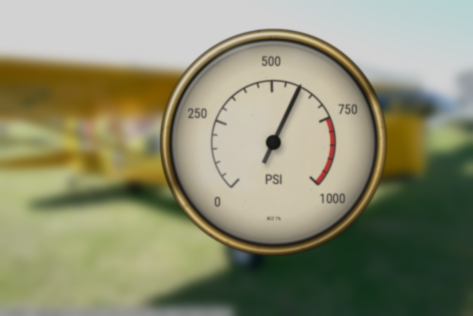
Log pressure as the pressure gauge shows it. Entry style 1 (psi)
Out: 600 (psi)
